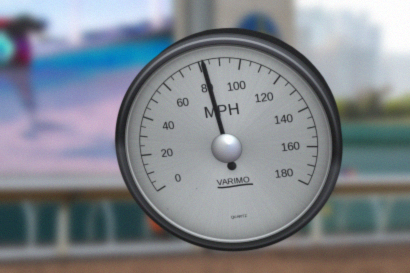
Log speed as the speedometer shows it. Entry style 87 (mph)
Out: 82.5 (mph)
